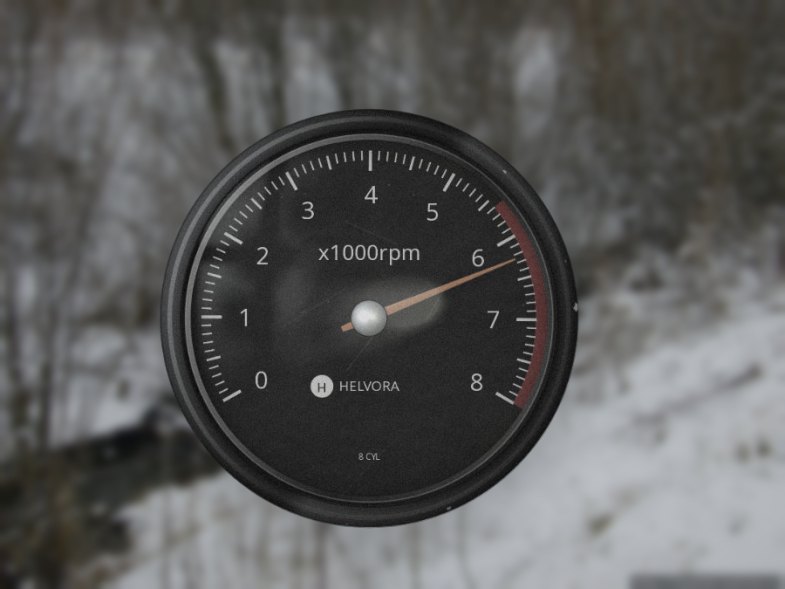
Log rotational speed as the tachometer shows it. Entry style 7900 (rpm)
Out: 6250 (rpm)
